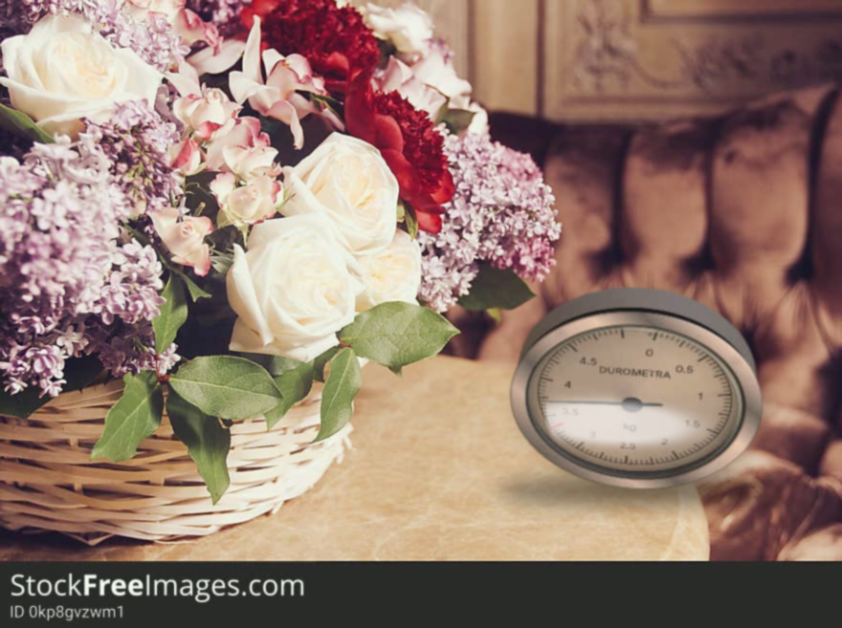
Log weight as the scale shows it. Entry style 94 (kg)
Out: 3.75 (kg)
